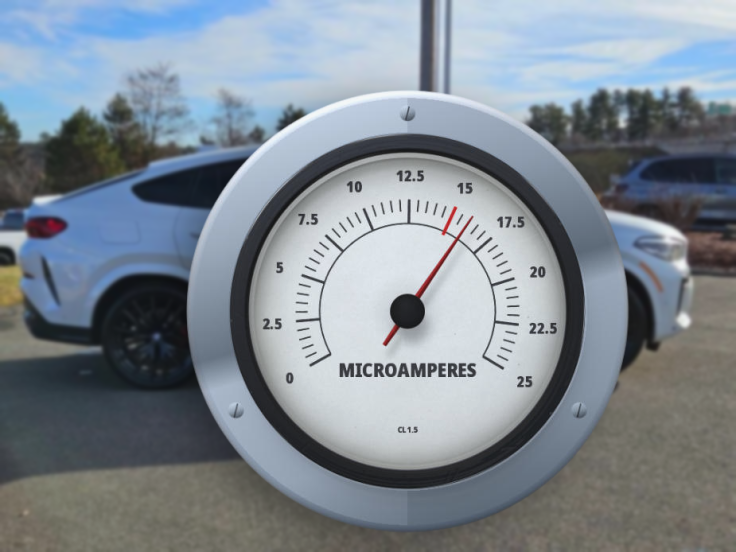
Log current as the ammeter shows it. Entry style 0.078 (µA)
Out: 16 (µA)
